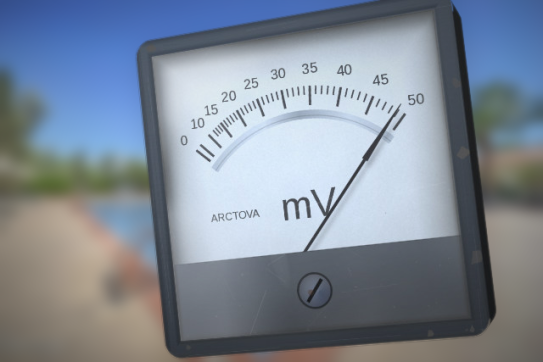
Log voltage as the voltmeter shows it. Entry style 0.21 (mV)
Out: 49 (mV)
